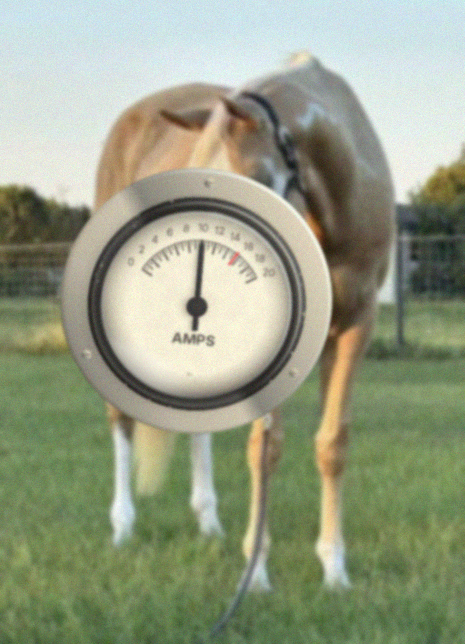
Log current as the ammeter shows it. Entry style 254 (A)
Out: 10 (A)
